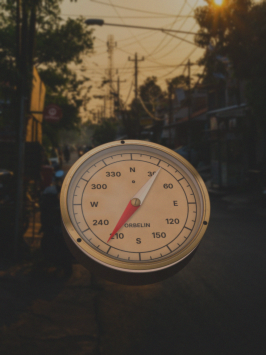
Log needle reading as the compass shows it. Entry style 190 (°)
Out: 215 (°)
